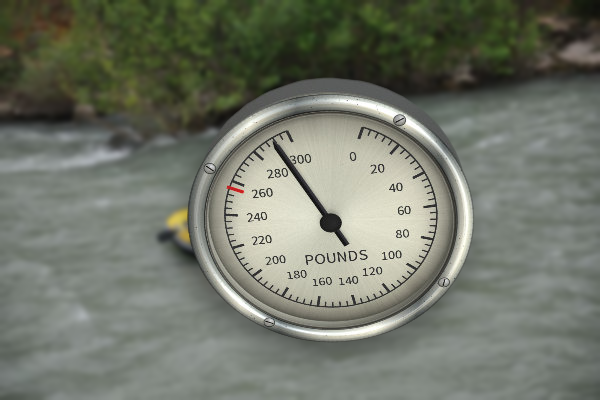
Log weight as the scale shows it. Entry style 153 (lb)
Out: 292 (lb)
